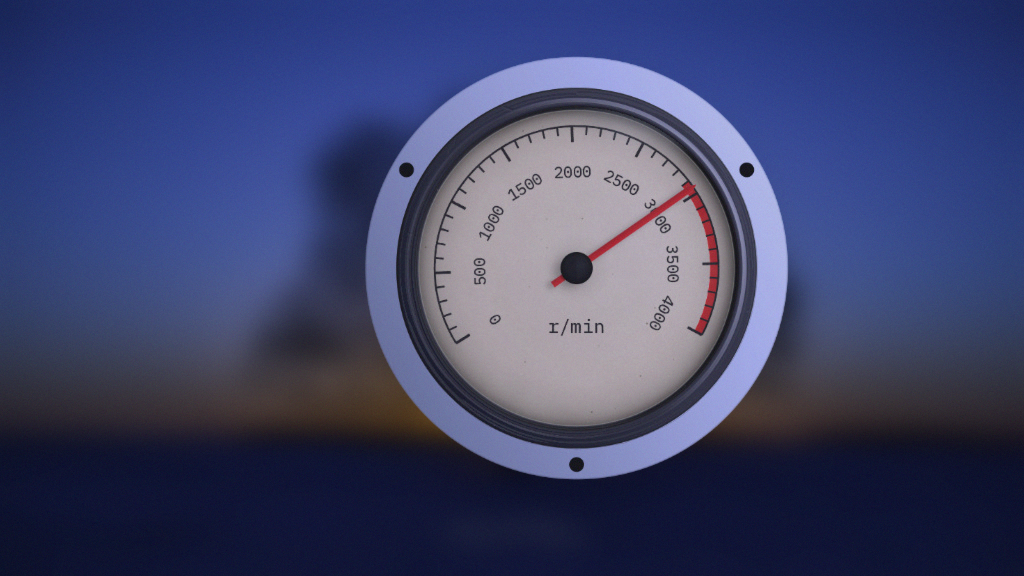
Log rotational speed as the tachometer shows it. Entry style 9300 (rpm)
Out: 2950 (rpm)
